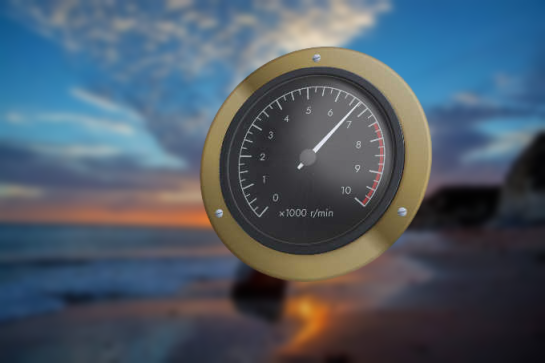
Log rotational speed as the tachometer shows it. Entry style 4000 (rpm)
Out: 6750 (rpm)
